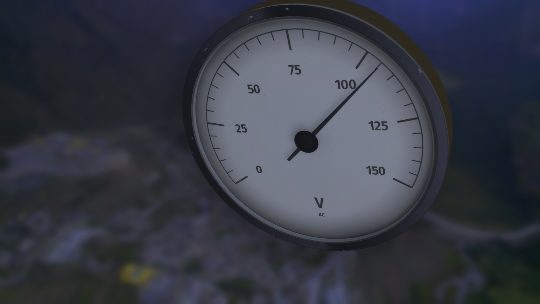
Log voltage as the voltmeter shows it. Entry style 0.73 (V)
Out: 105 (V)
